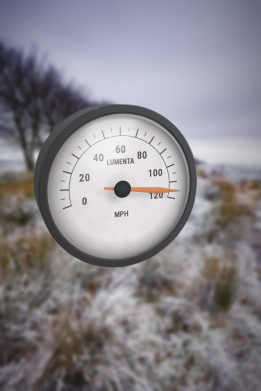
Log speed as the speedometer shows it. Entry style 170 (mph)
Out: 115 (mph)
